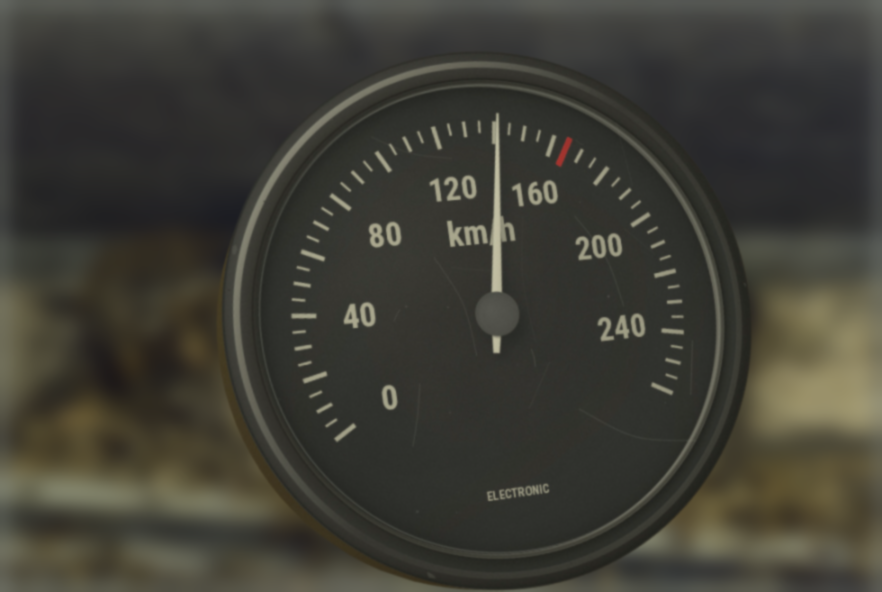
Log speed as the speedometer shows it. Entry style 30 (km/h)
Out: 140 (km/h)
